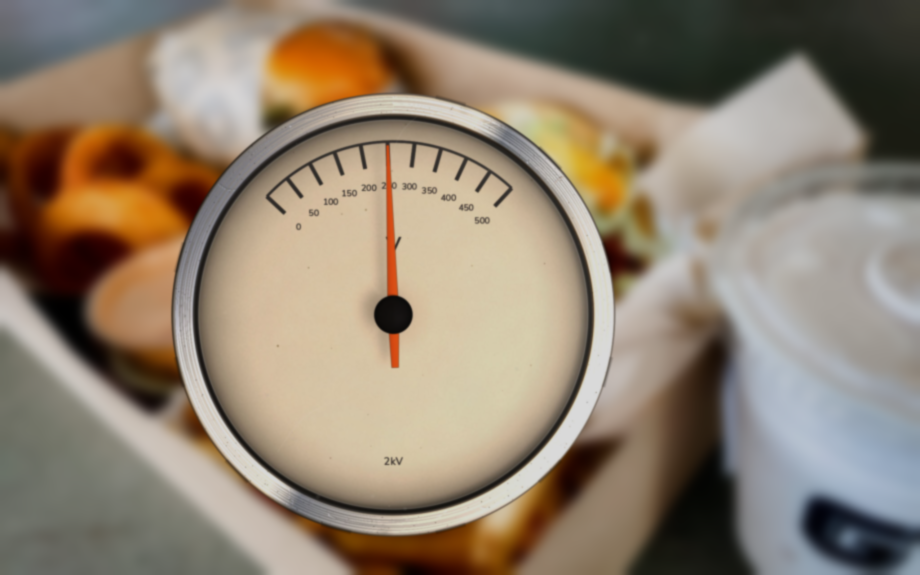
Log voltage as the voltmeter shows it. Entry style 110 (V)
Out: 250 (V)
